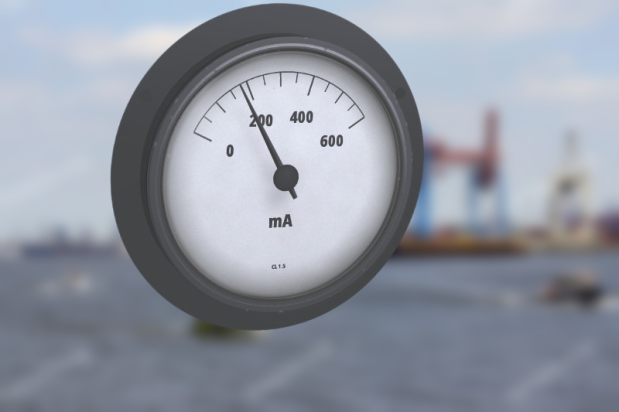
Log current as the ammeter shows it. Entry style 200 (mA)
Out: 175 (mA)
